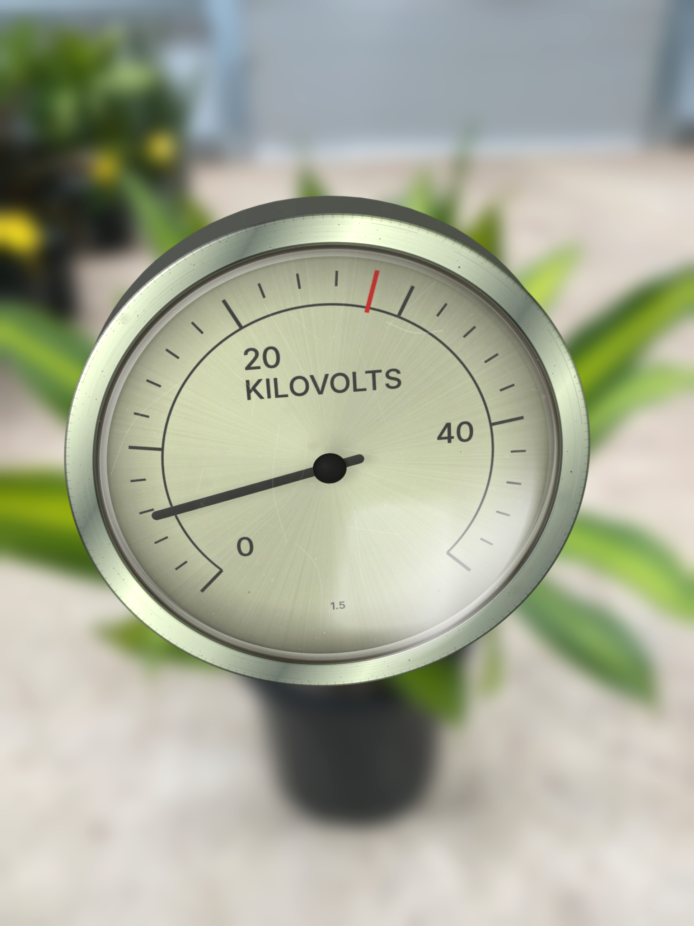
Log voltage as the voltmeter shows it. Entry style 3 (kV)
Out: 6 (kV)
